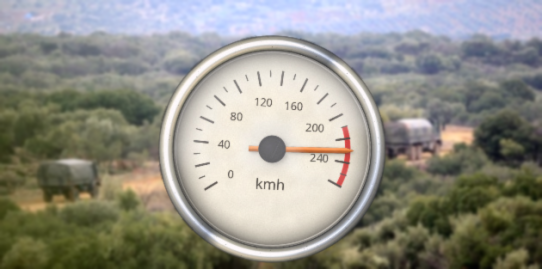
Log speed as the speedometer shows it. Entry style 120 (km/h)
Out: 230 (km/h)
